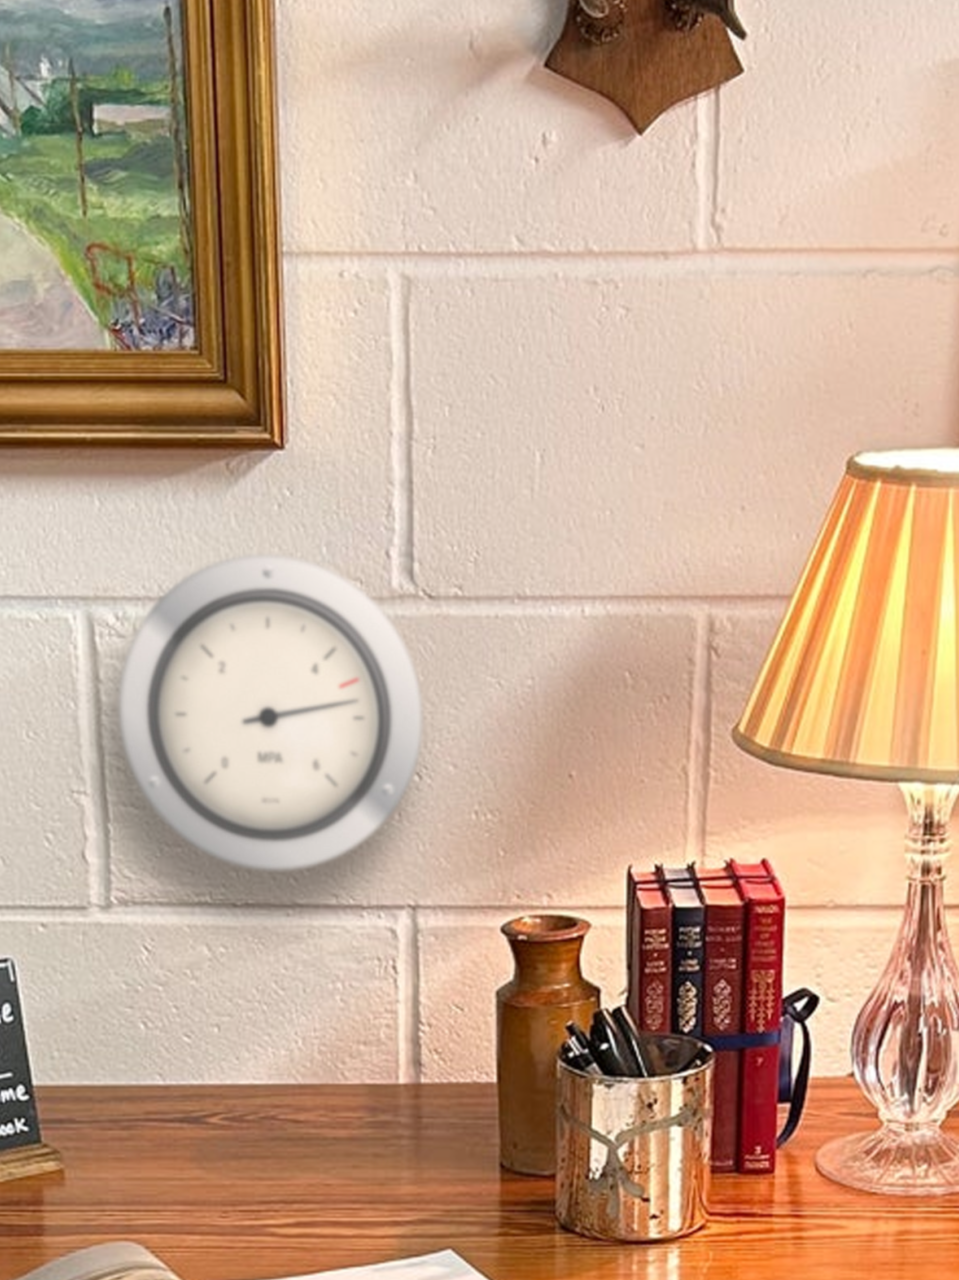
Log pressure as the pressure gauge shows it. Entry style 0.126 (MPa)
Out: 4.75 (MPa)
